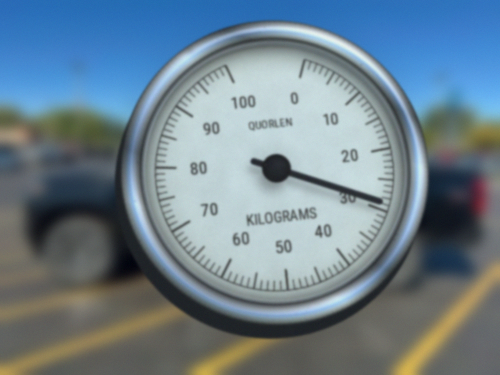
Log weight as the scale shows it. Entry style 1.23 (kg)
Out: 29 (kg)
